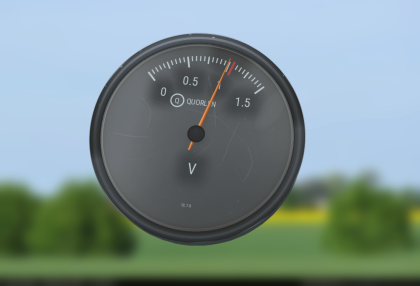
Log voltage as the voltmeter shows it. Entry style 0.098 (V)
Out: 1 (V)
